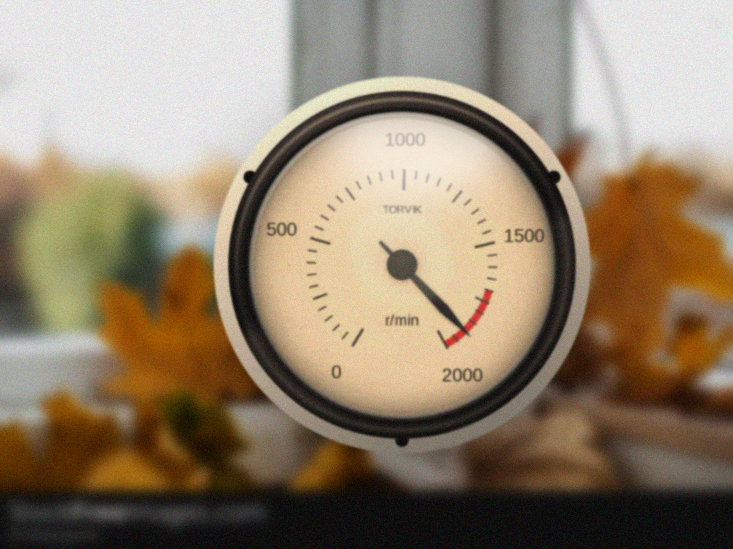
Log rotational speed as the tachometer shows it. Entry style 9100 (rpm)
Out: 1900 (rpm)
